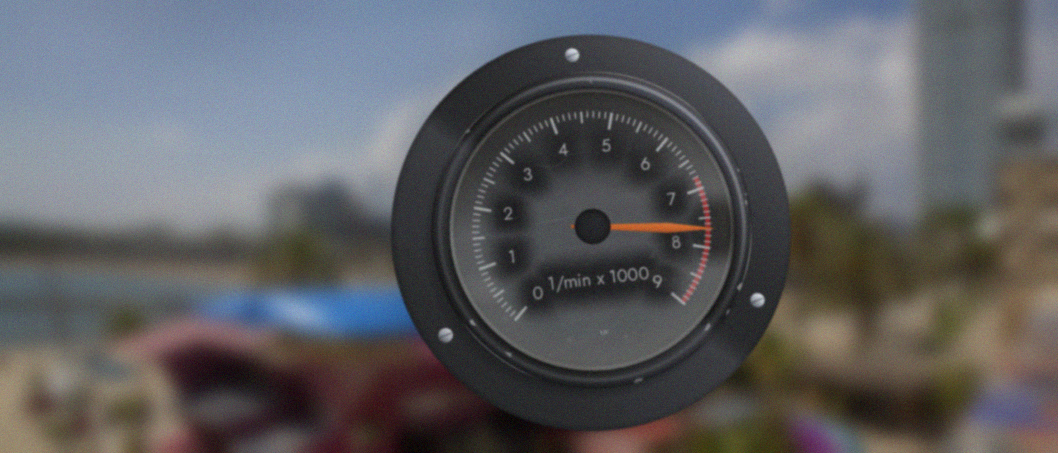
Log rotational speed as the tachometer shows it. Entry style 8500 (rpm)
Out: 7700 (rpm)
